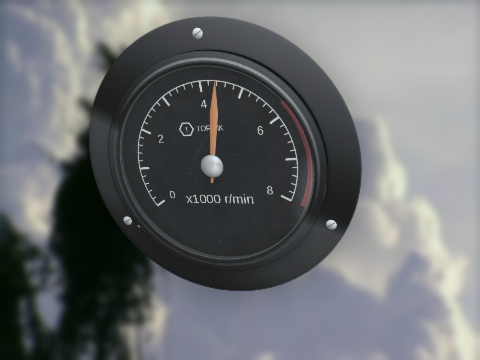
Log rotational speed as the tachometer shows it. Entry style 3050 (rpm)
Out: 4400 (rpm)
